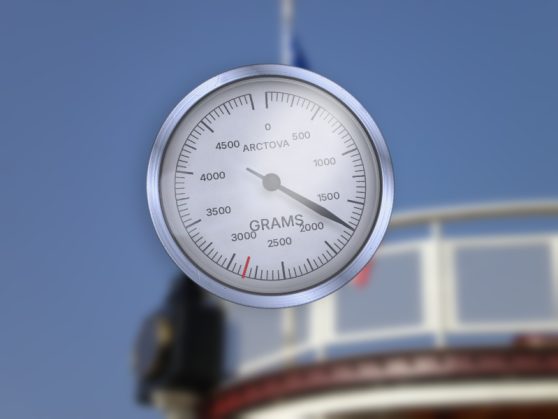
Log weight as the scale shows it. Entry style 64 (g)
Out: 1750 (g)
